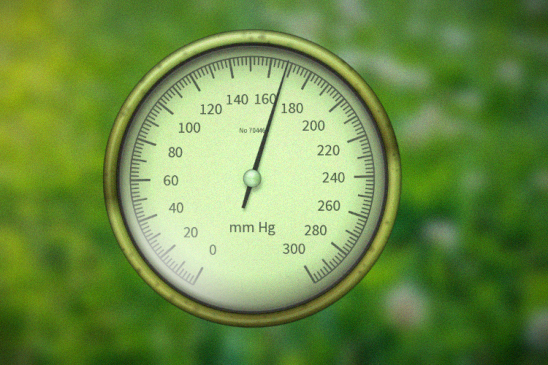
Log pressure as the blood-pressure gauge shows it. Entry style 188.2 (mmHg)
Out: 168 (mmHg)
